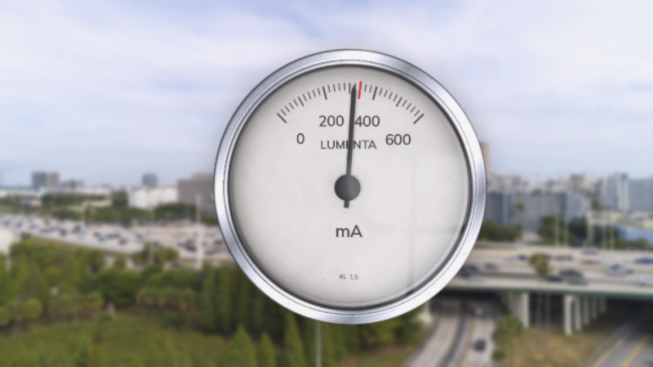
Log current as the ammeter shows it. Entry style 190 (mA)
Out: 320 (mA)
